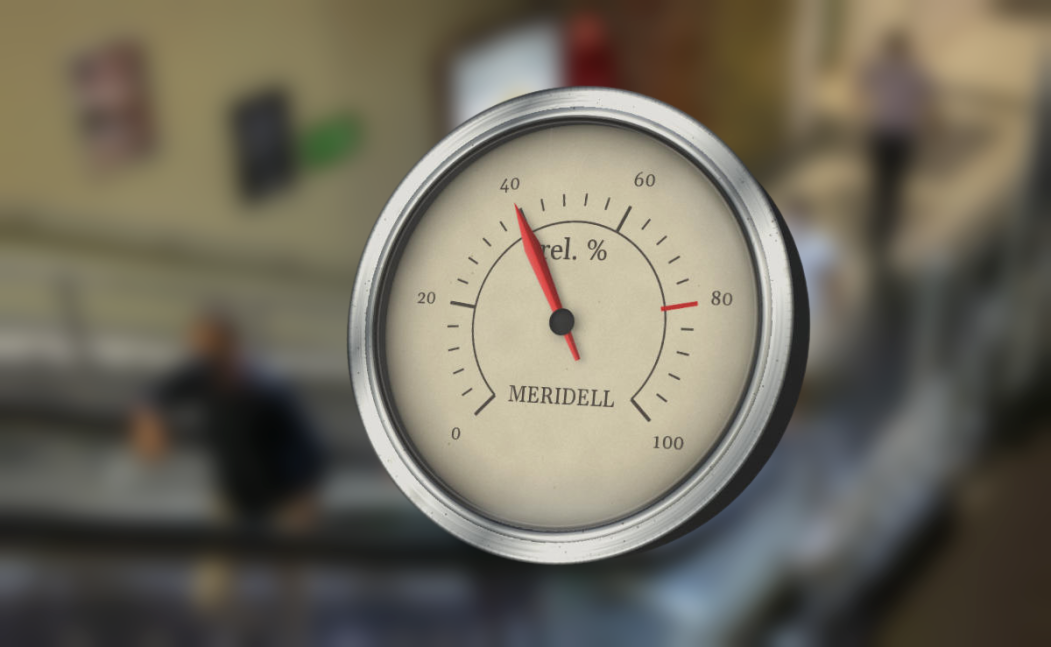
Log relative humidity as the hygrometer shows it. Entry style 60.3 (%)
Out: 40 (%)
